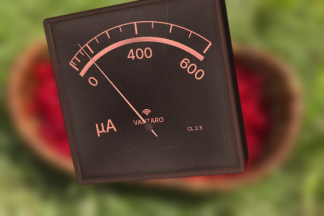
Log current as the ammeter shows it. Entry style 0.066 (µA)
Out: 175 (µA)
